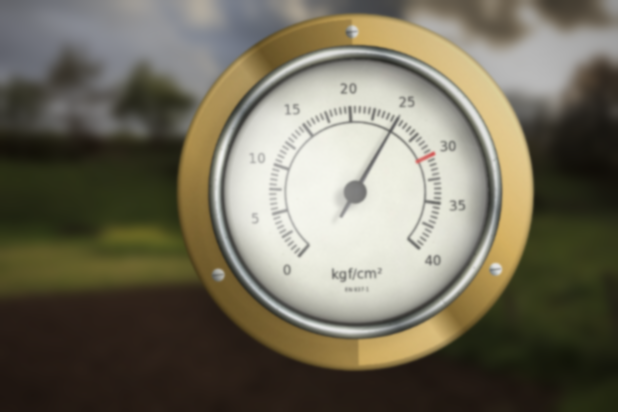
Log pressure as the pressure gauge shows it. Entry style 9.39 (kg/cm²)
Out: 25 (kg/cm²)
